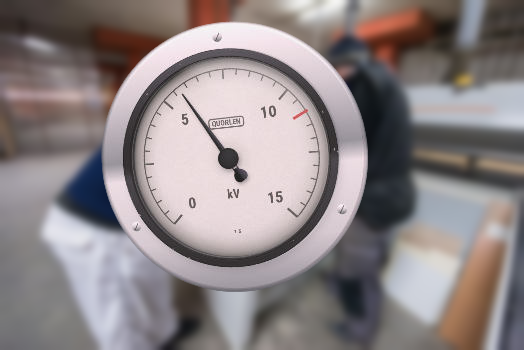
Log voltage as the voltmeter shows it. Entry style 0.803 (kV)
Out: 5.75 (kV)
